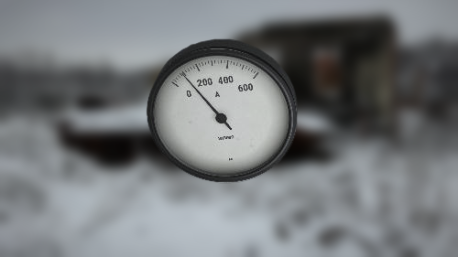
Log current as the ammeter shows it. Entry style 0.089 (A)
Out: 100 (A)
